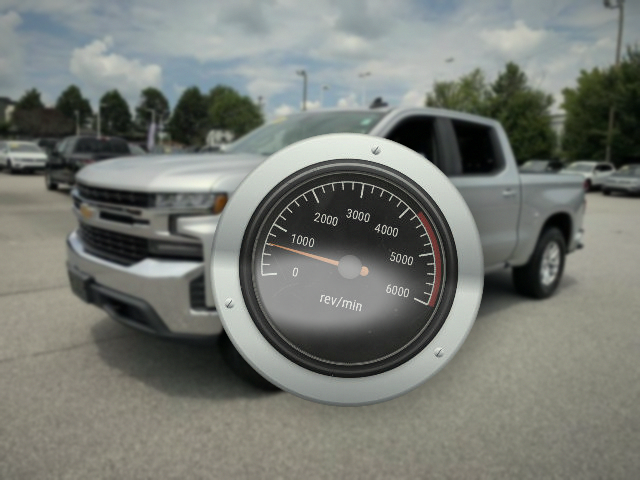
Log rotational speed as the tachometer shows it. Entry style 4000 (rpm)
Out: 600 (rpm)
